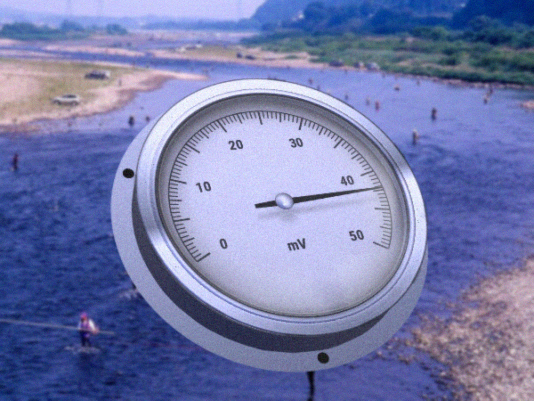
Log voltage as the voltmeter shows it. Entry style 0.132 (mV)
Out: 42.5 (mV)
